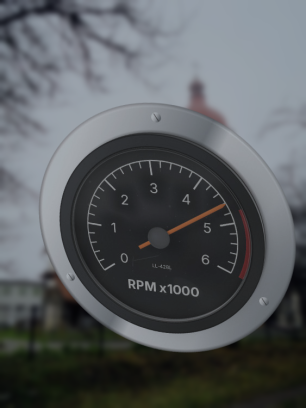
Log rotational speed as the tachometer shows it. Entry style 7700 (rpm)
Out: 4600 (rpm)
